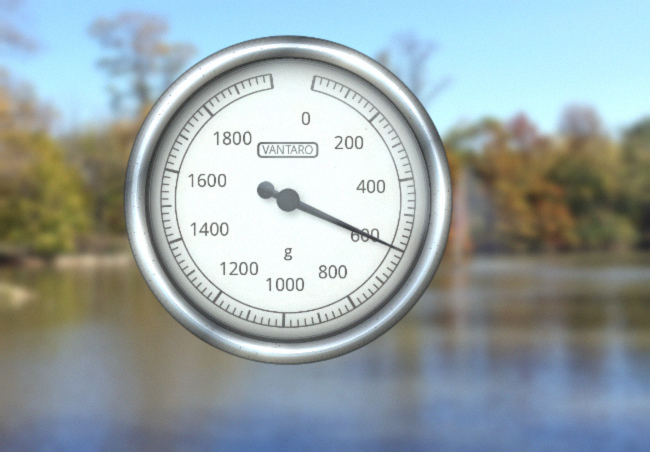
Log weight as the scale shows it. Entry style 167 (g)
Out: 600 (g)
